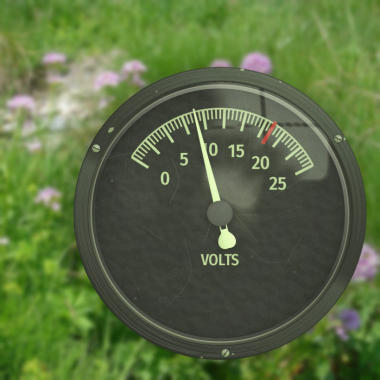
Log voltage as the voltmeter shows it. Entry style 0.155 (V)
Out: 9 (V)
